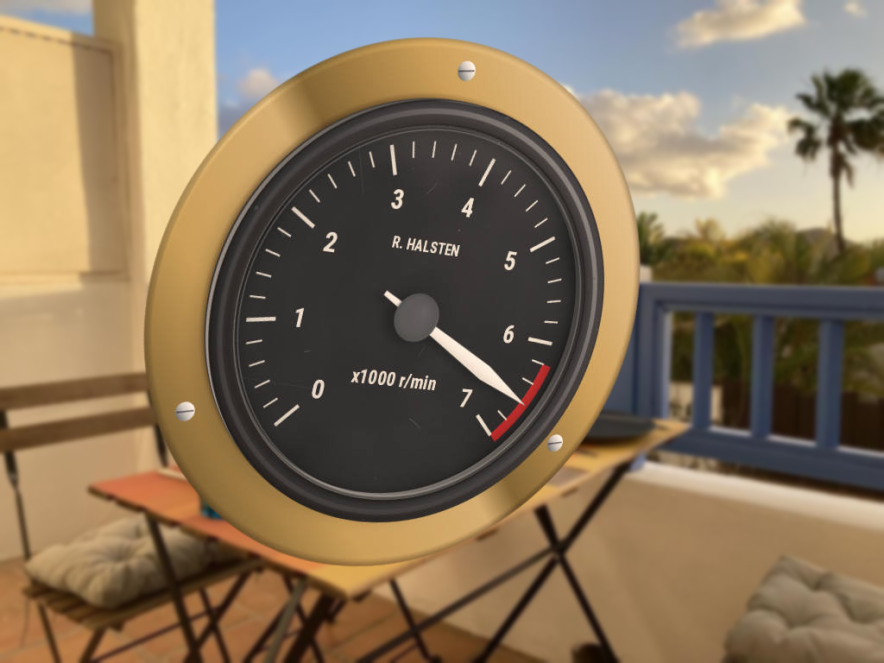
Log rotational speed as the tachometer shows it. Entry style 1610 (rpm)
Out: 6600 (rpm)
